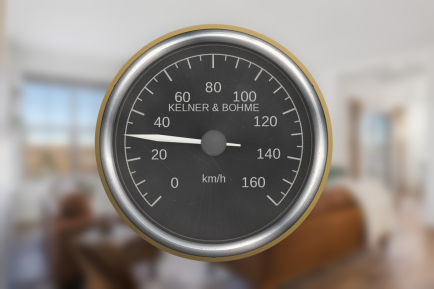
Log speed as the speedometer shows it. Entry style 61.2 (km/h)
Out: 30 (km/h)
